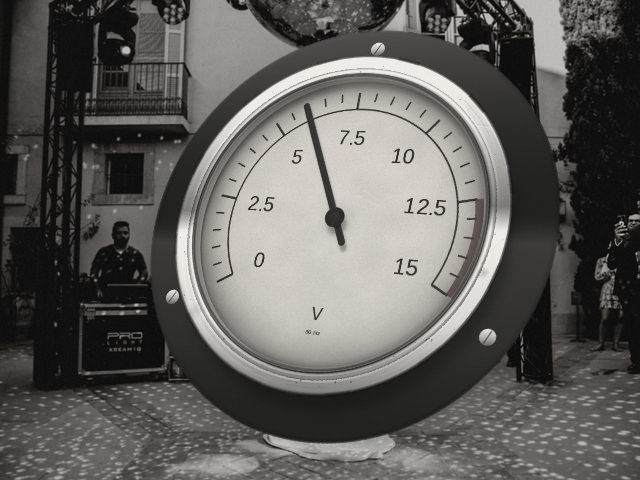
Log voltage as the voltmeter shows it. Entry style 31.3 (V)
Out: 6 (V)
